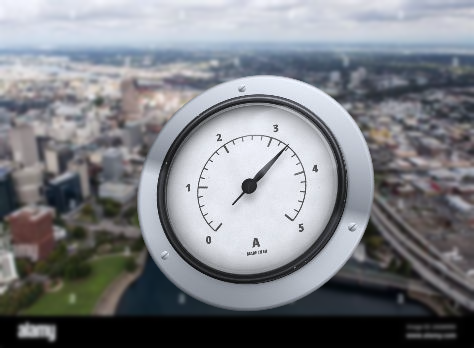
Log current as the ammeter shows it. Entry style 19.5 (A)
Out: 3.4 (A)
